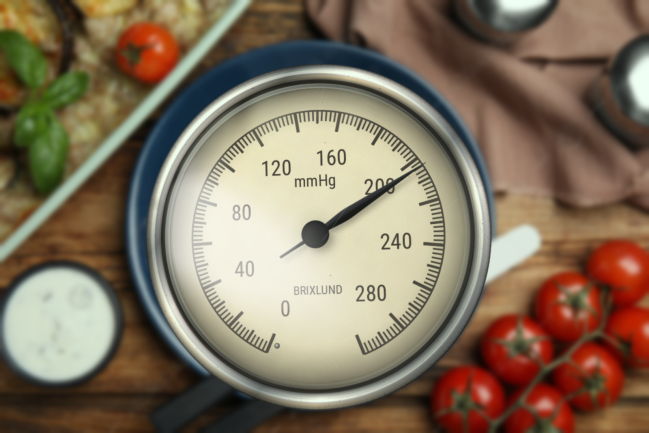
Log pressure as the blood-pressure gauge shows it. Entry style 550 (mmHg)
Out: 204 (mmHg)
